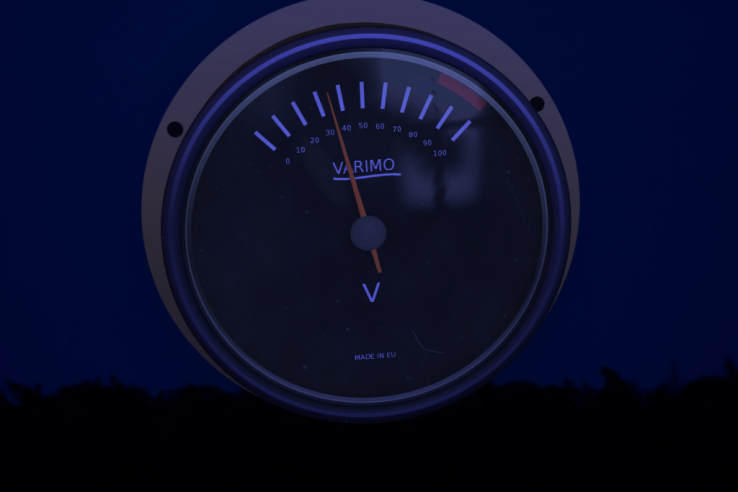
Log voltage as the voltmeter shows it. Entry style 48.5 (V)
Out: 35 (V)
